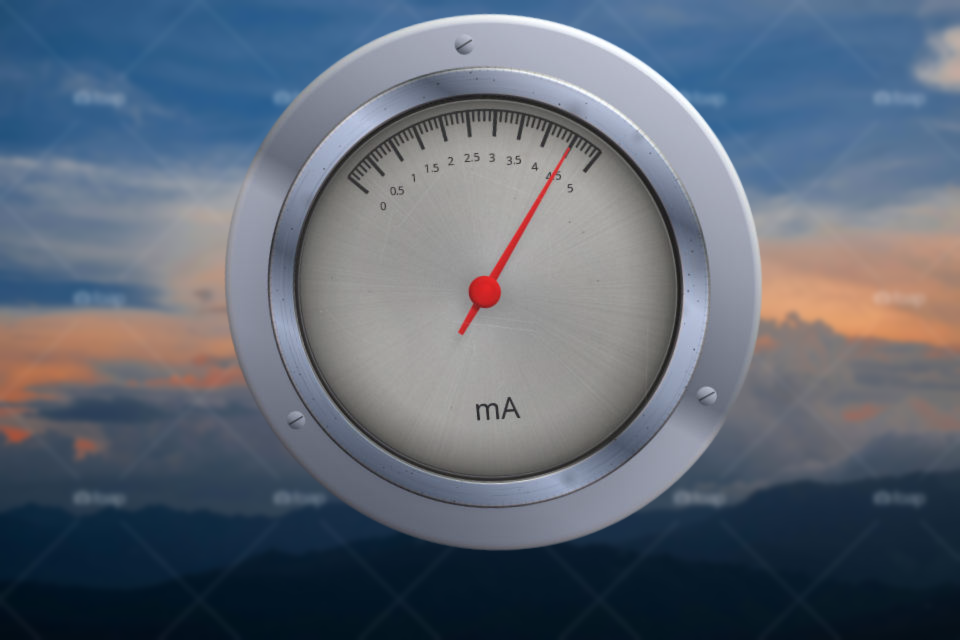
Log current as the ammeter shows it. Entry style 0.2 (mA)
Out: 4.5 (mA)
